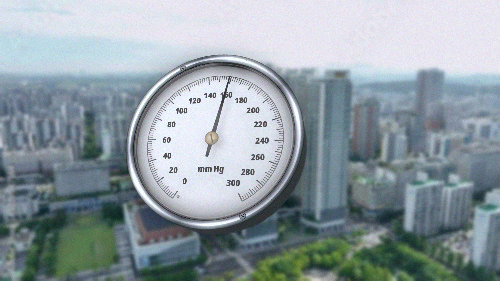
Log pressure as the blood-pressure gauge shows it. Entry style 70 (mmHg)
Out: 160 (mmHg)
